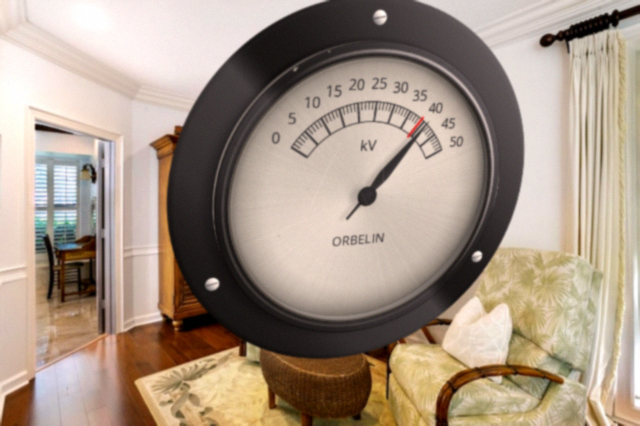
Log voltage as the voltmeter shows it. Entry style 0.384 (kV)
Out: 40 (kV)
